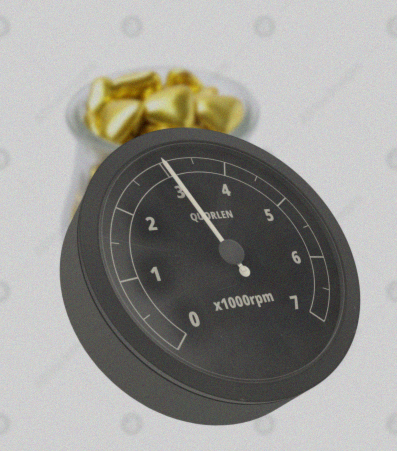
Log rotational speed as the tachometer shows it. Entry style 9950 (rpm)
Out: 3000 (rpm)
